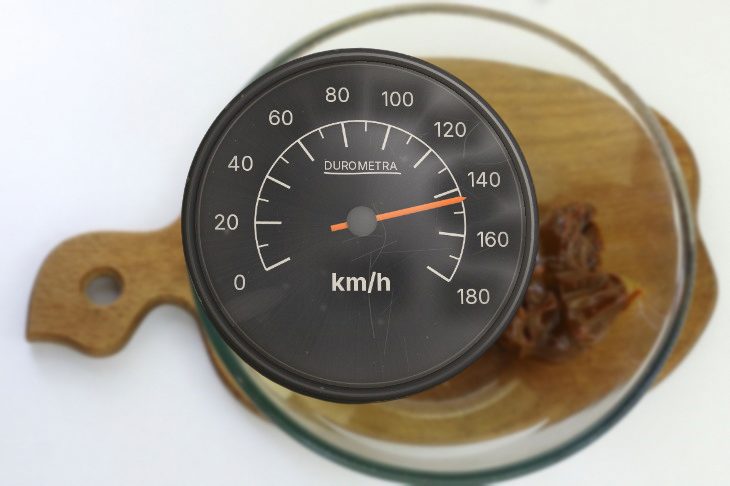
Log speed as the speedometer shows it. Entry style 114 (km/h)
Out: 145 (km/h)
